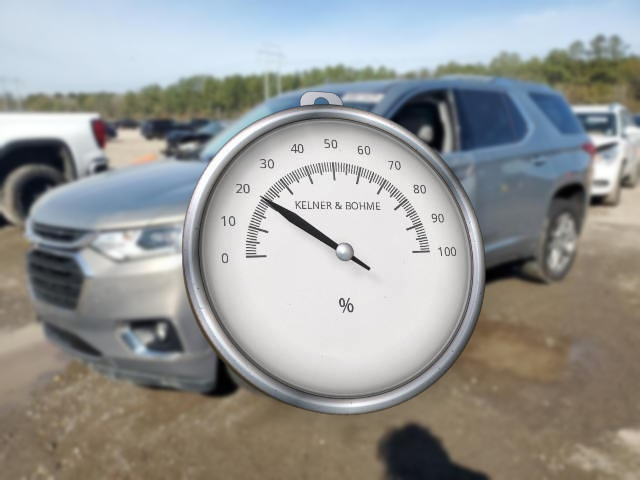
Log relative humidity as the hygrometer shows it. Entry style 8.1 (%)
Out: 20 (%)
